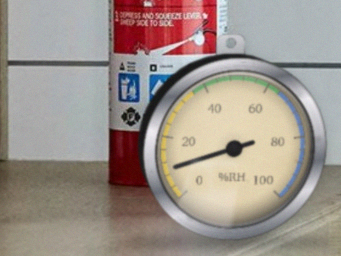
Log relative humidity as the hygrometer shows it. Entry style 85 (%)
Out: 10 (%)
